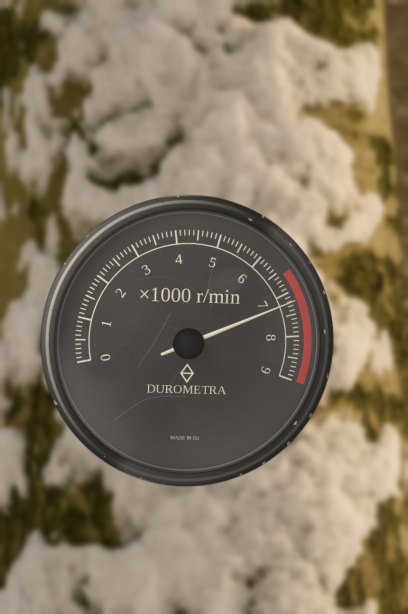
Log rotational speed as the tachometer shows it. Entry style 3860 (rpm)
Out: 7200 (rpm)
